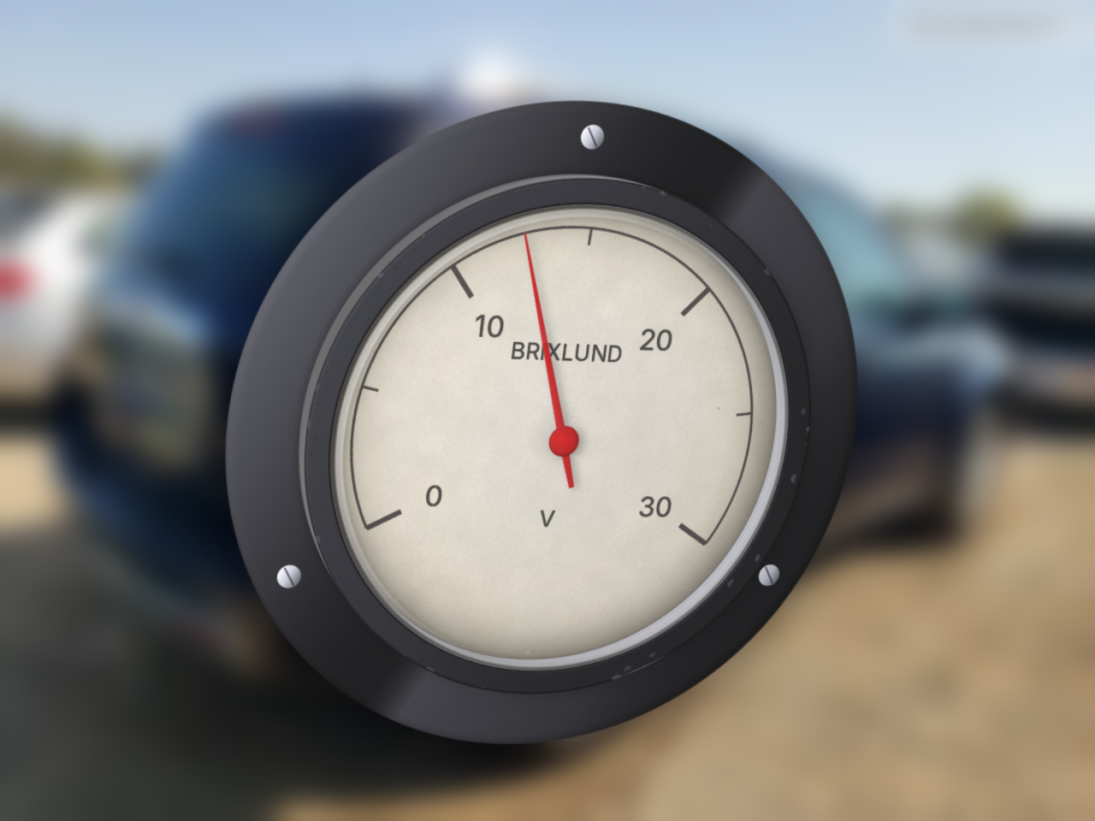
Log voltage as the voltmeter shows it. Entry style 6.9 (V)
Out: 12.5 (V)
